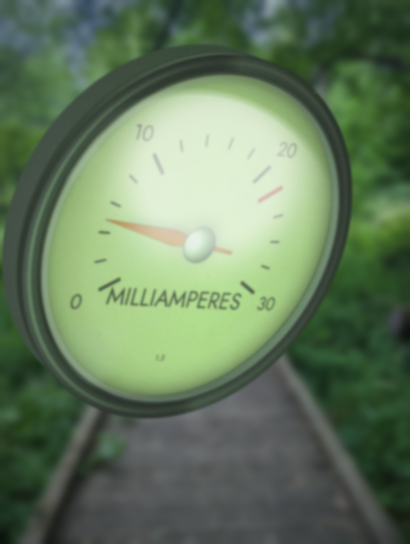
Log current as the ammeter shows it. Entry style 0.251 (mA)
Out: 5 (mA)
